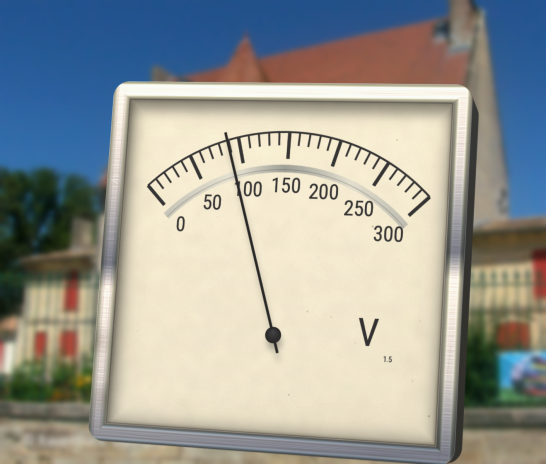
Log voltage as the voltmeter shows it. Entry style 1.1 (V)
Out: 90 (V)
